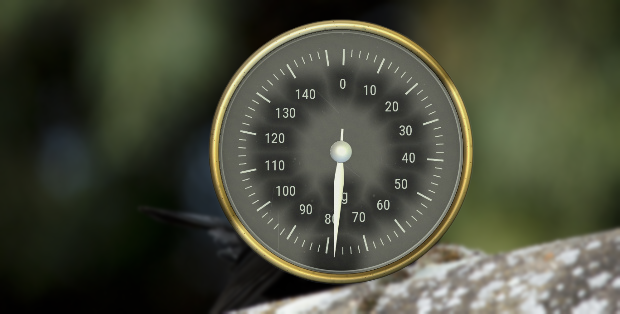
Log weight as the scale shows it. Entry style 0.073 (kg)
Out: 78 (kg)
